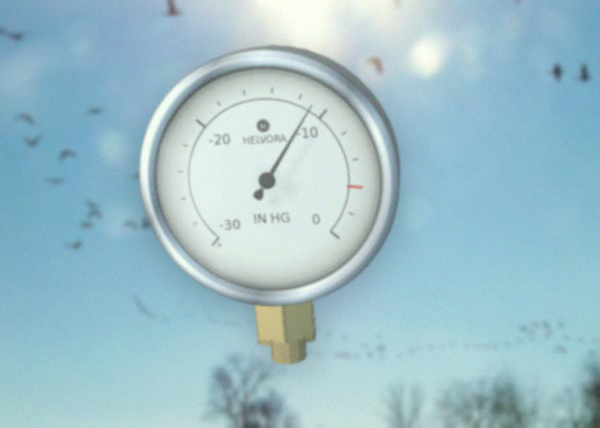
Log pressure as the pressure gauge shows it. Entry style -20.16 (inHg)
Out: -11 (inHg)
